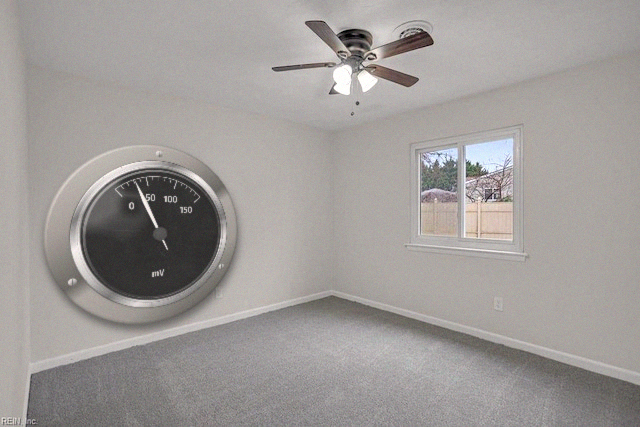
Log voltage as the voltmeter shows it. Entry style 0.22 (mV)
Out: 30 (mV)
